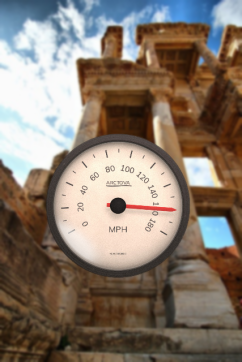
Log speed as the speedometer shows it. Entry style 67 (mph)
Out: 160 (mph)
